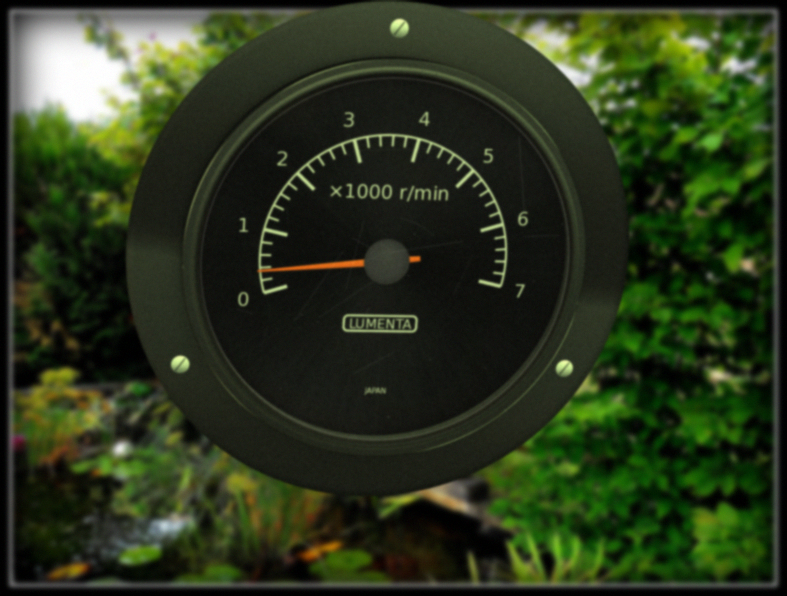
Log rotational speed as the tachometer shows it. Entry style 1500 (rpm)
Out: 400 (rpm)
